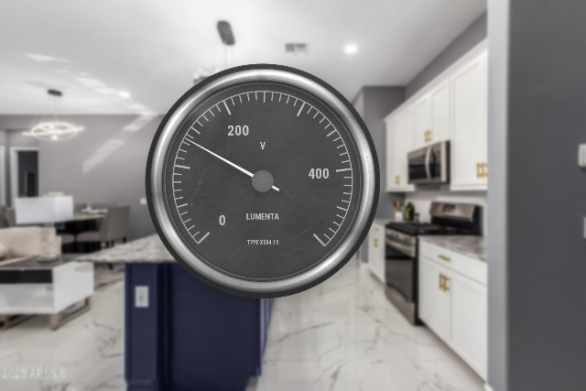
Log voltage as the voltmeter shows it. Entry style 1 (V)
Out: 135 (V)
